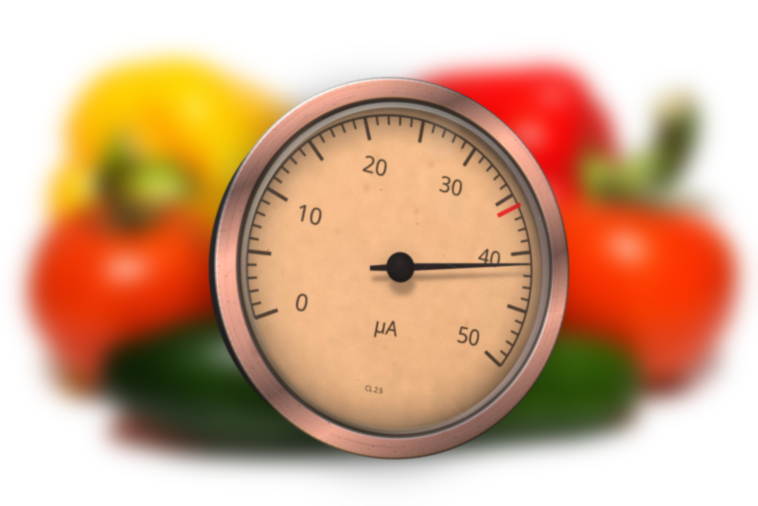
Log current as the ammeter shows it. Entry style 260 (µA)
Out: 41 (µA)
